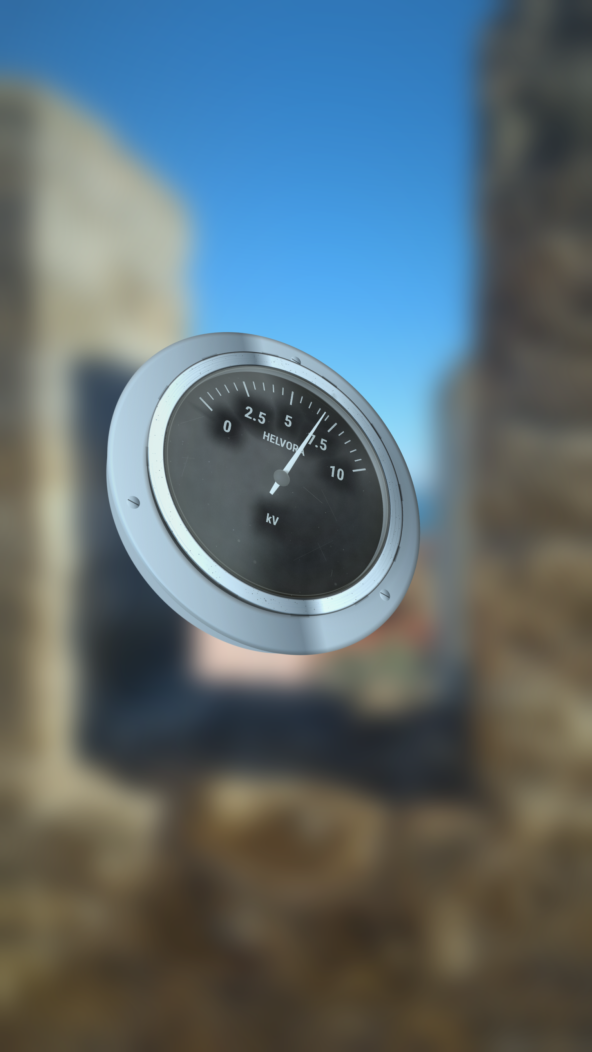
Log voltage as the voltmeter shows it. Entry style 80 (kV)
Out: 6.75 (kV)
